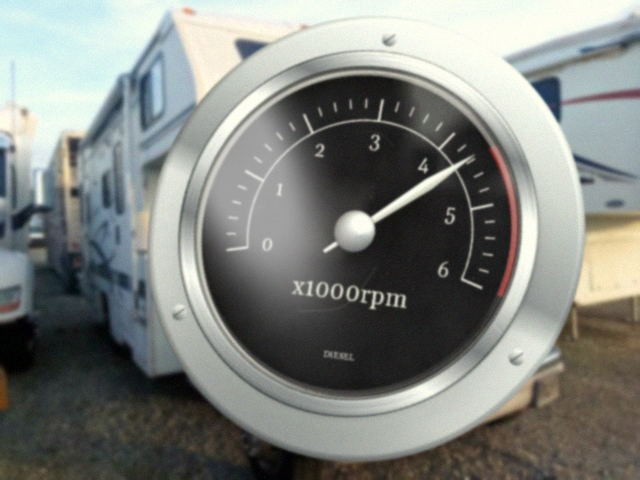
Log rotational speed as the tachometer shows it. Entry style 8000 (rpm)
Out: 4400 (rpm)
